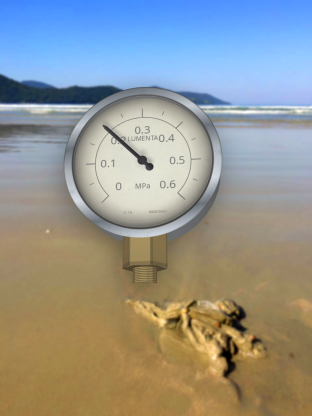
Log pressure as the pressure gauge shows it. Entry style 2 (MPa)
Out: 0.2 (MPa)
